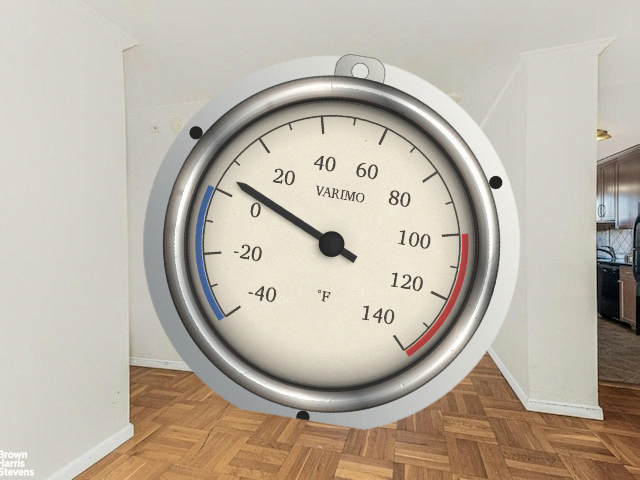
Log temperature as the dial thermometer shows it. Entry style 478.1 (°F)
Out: 5 (°F)
